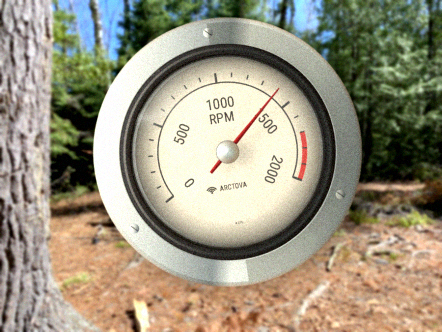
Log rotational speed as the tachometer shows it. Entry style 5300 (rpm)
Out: 1400 (rpm)
